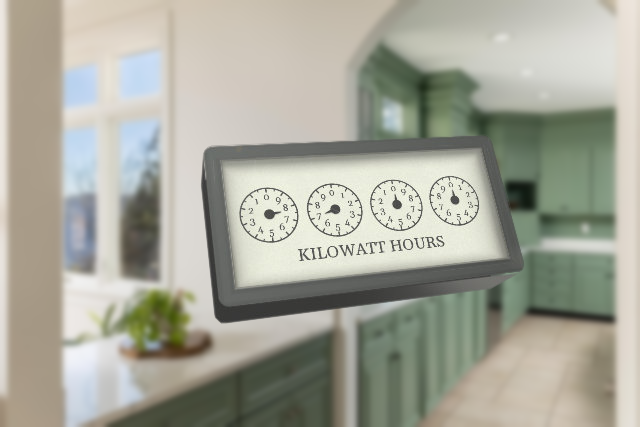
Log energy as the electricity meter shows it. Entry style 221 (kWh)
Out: 7700 (kWh)
